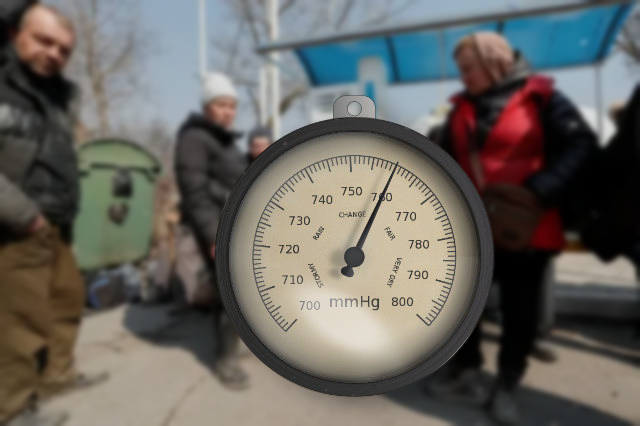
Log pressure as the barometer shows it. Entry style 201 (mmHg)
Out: 760 (mmHg)
